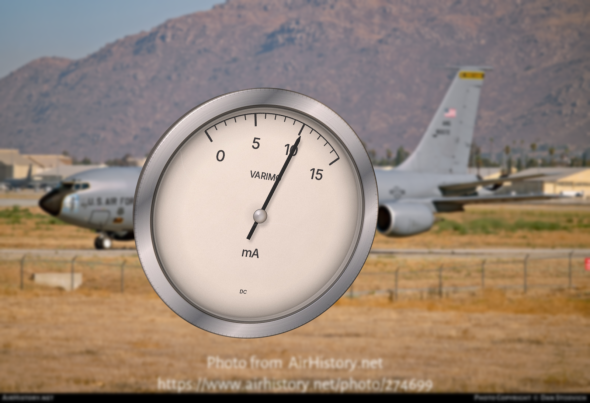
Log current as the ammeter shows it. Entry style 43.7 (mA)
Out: 10 (mA)
